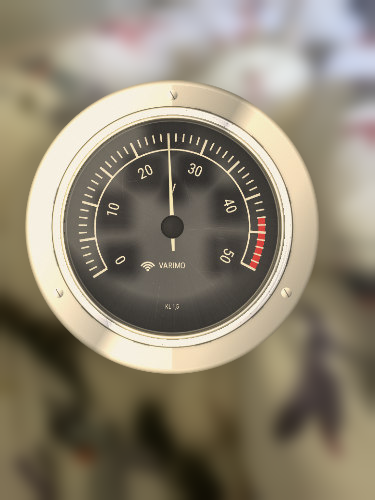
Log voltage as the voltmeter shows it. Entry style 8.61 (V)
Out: 25 (V)
